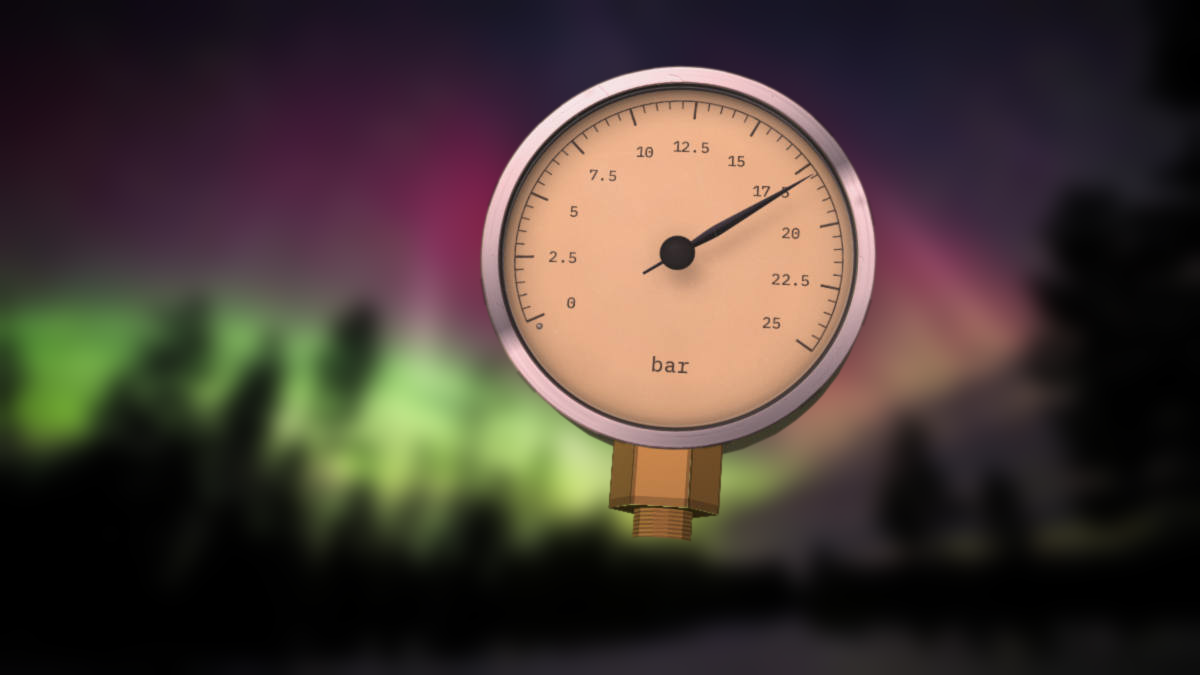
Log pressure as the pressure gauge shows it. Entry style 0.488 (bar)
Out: 18 (bar)
